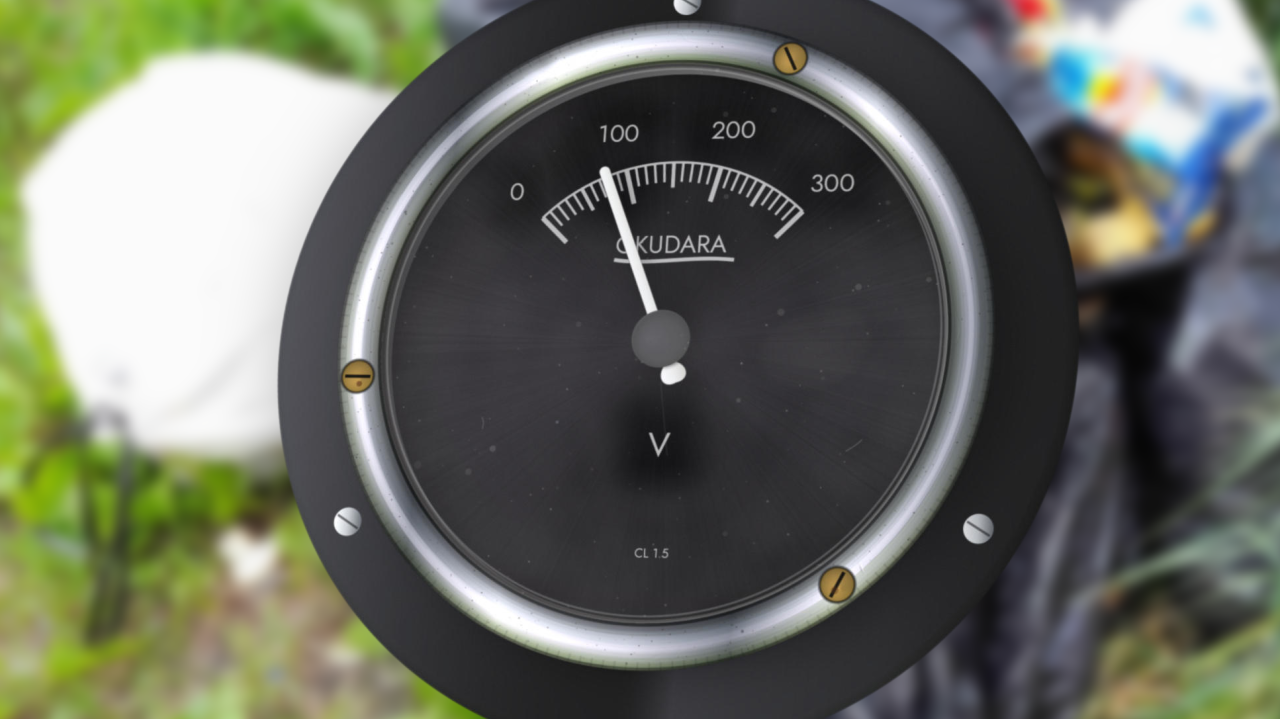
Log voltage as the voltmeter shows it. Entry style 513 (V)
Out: 80 (V)
